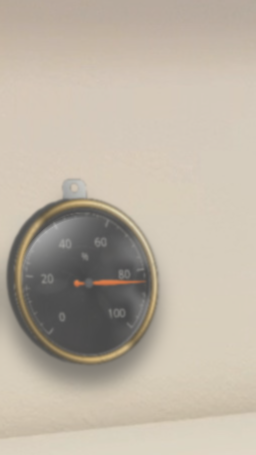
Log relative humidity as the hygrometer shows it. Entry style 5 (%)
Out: 84 (%)
